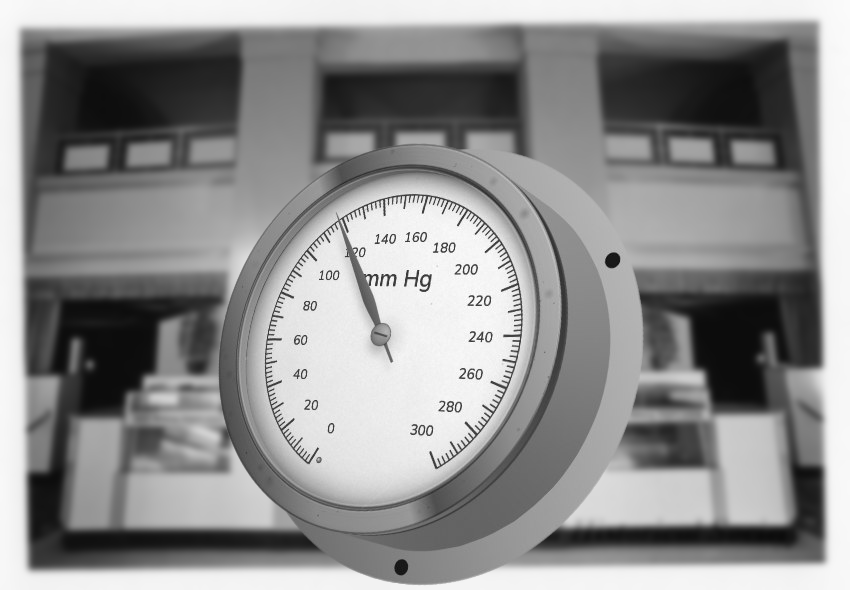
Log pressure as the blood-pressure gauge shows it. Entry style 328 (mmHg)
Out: 120 (mmHg)
